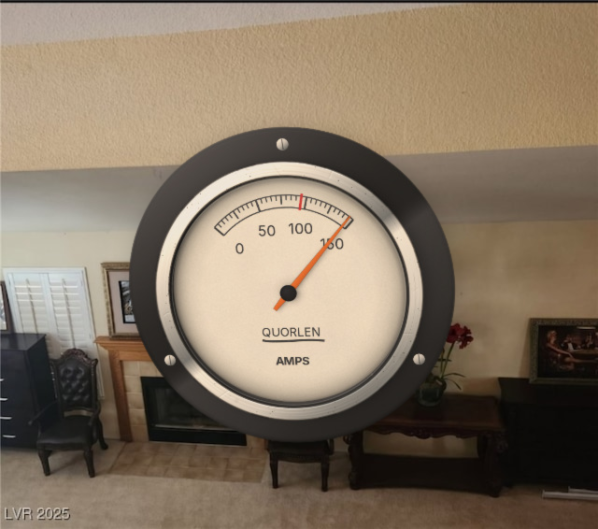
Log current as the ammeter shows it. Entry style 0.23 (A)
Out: 145 (A)
